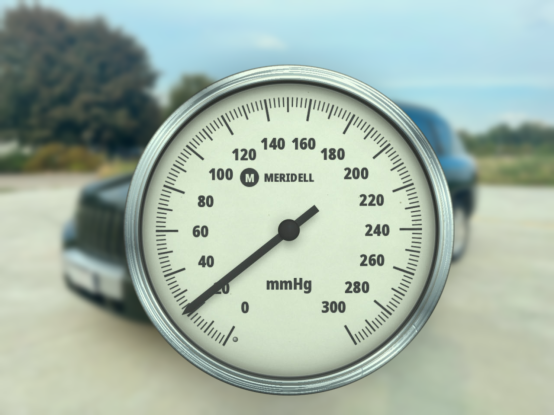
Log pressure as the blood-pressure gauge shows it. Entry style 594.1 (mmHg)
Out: 22 (mmHg)
